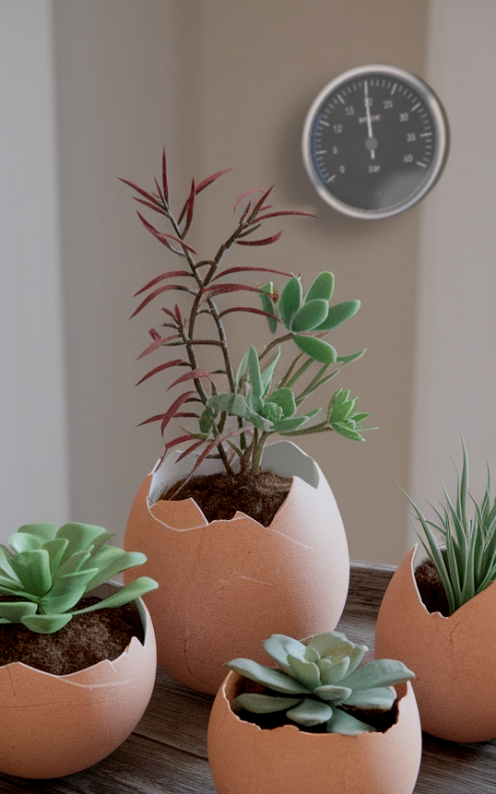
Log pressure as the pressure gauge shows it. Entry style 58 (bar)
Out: 20 (bar)
